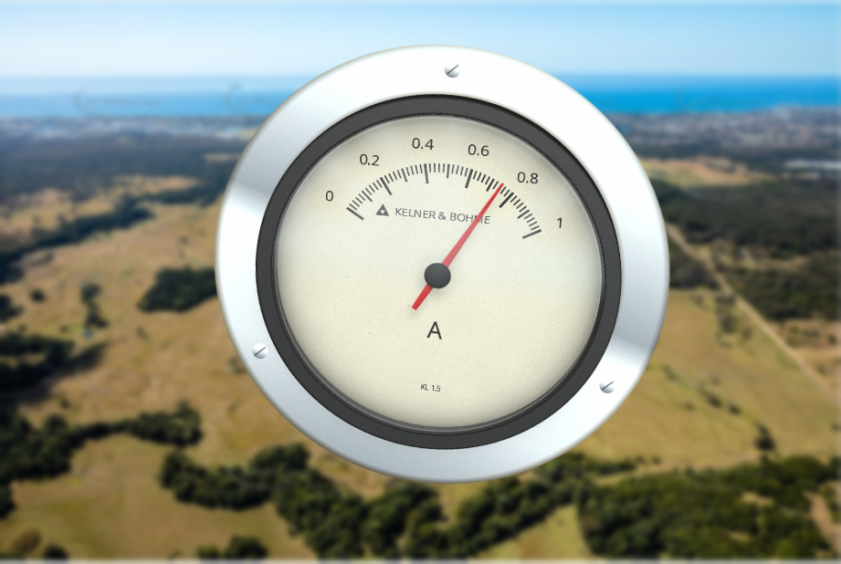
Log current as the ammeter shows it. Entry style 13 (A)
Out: 0.74 (A)
